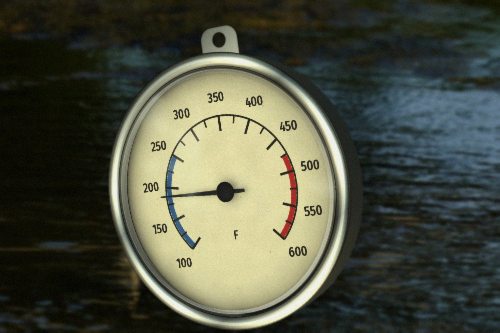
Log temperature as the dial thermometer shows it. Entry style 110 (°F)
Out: 187.5 (°F)
